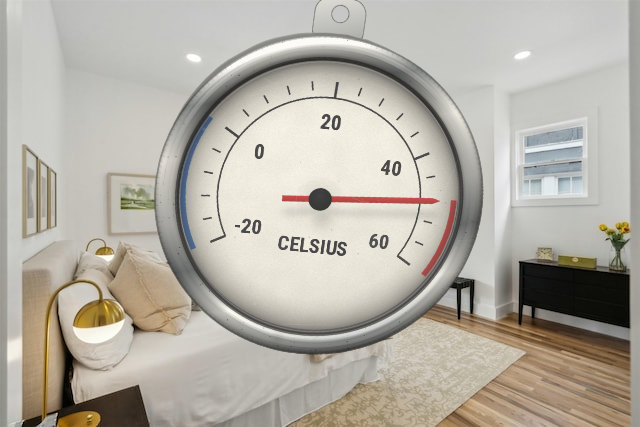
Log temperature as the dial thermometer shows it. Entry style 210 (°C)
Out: 48 (°C)
